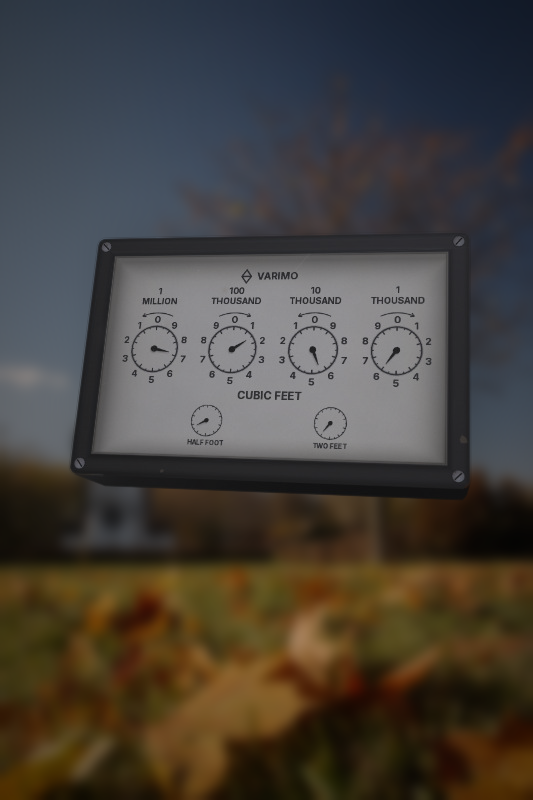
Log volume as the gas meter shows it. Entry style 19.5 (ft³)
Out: 715600 (ft³)
